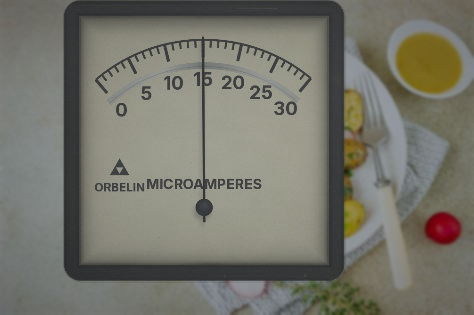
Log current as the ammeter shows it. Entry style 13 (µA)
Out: 15 (µA)
